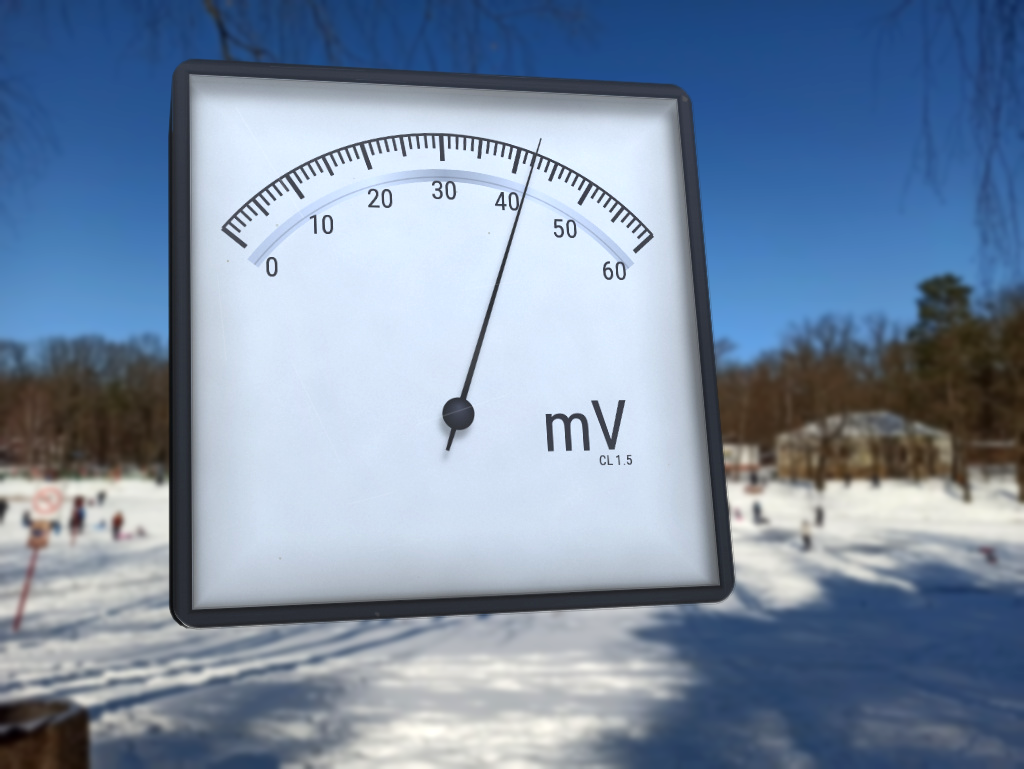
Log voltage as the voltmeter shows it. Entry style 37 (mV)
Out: 42 (mV)
